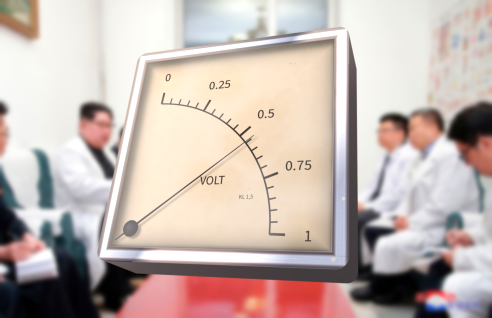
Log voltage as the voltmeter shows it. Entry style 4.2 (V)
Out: 0.55 (V)
